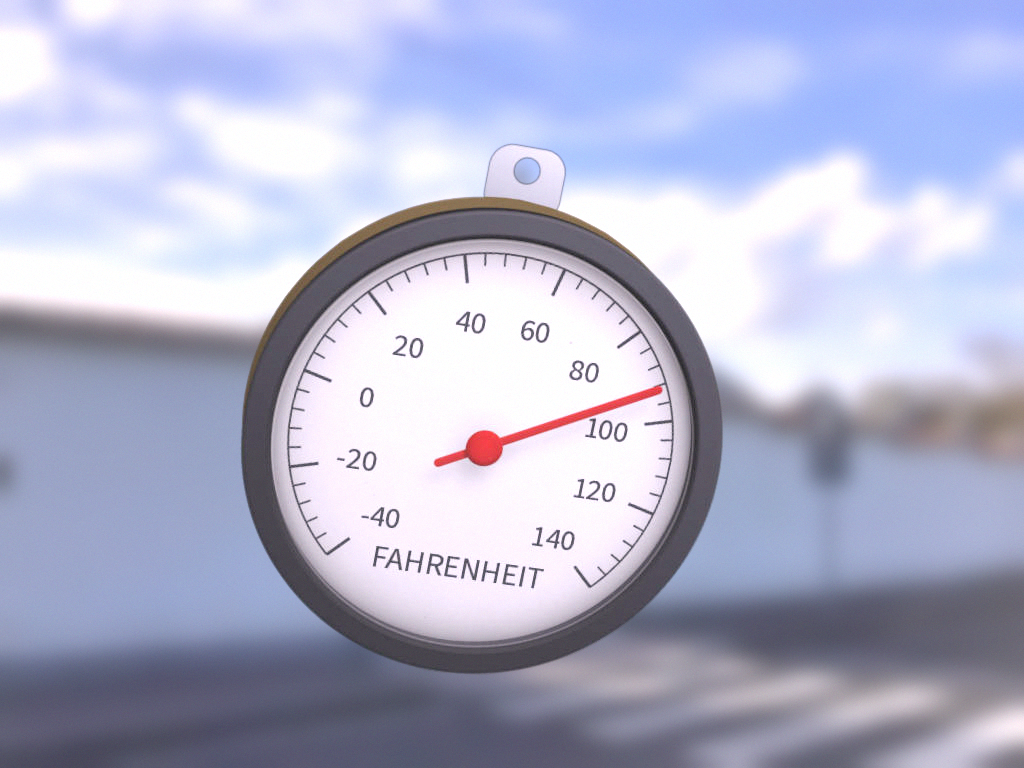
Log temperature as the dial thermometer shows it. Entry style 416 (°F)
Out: 92 (°F)
